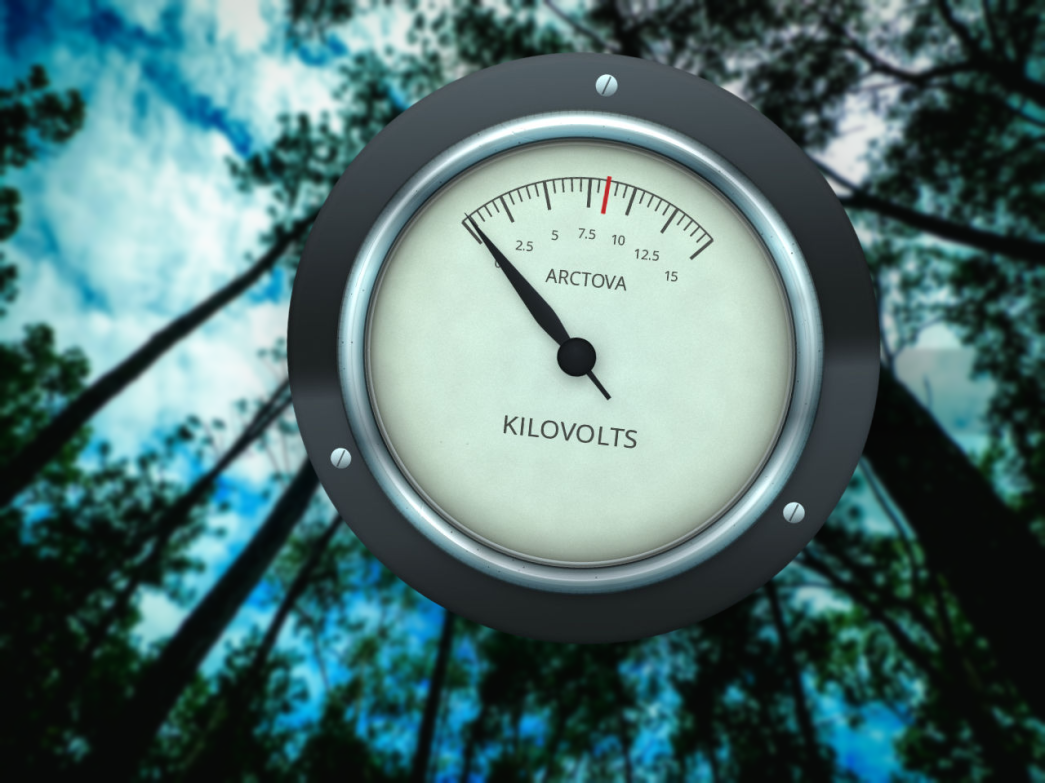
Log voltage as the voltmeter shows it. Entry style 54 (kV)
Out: 0.5 (kV)
